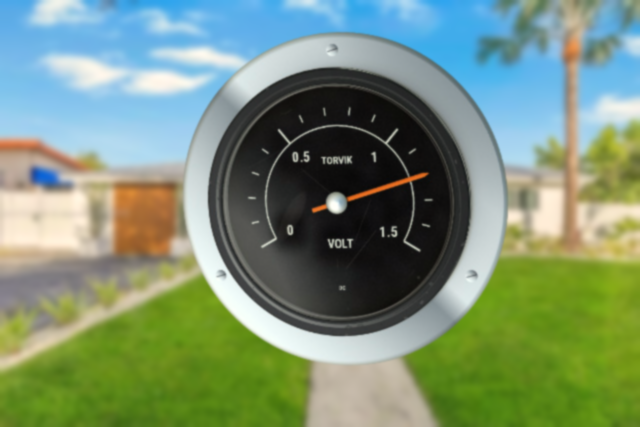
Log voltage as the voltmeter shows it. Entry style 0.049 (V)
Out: 1.2 (V)
